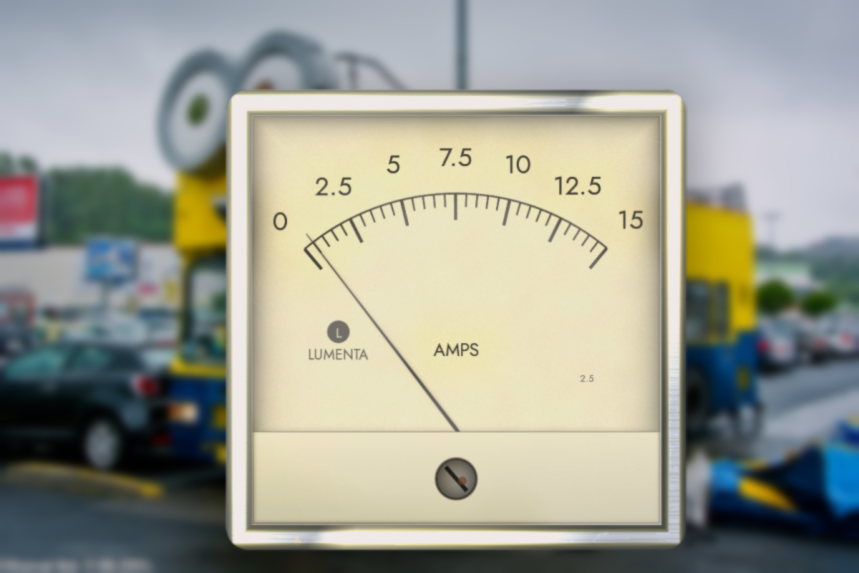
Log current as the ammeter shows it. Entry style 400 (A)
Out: 0.5 (A)
